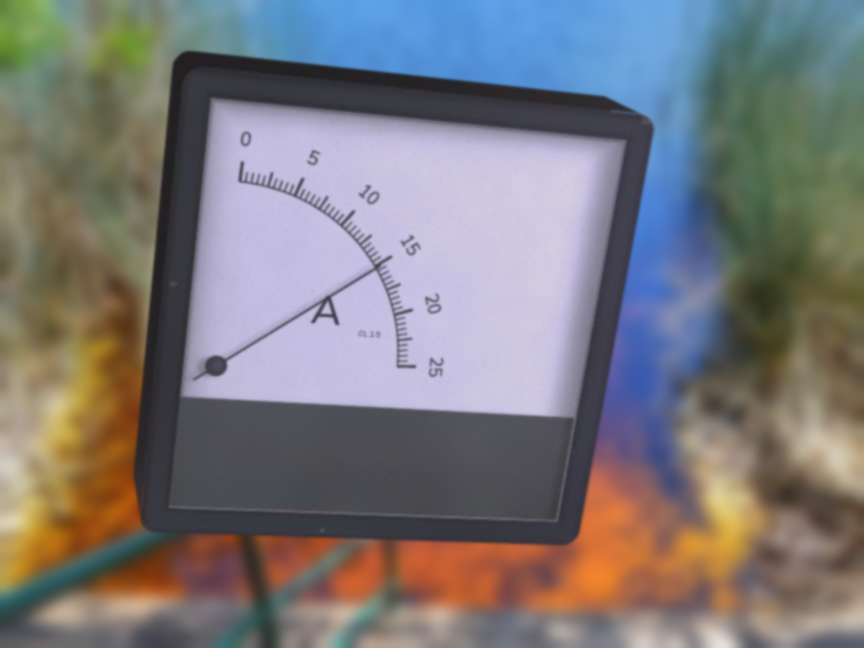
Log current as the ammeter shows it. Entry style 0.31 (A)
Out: 15 (A)
